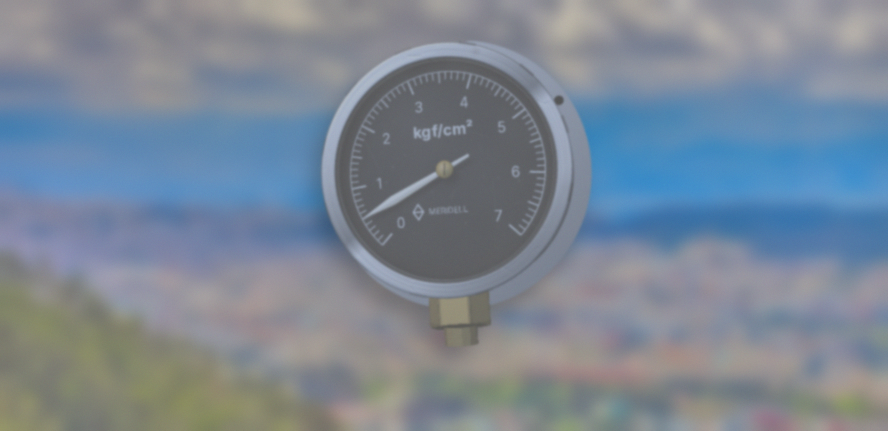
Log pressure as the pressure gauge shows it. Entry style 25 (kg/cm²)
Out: 0.5 (kg/cm²)
